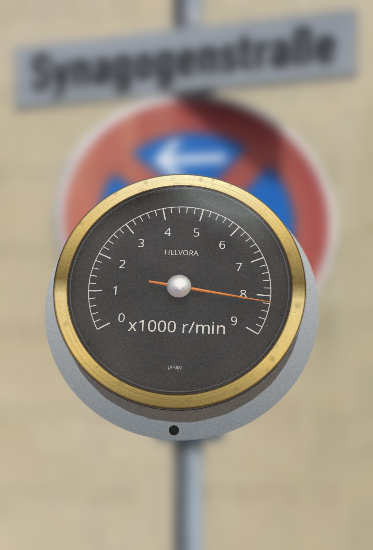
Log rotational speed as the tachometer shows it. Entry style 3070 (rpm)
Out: 8200 (rpm)
